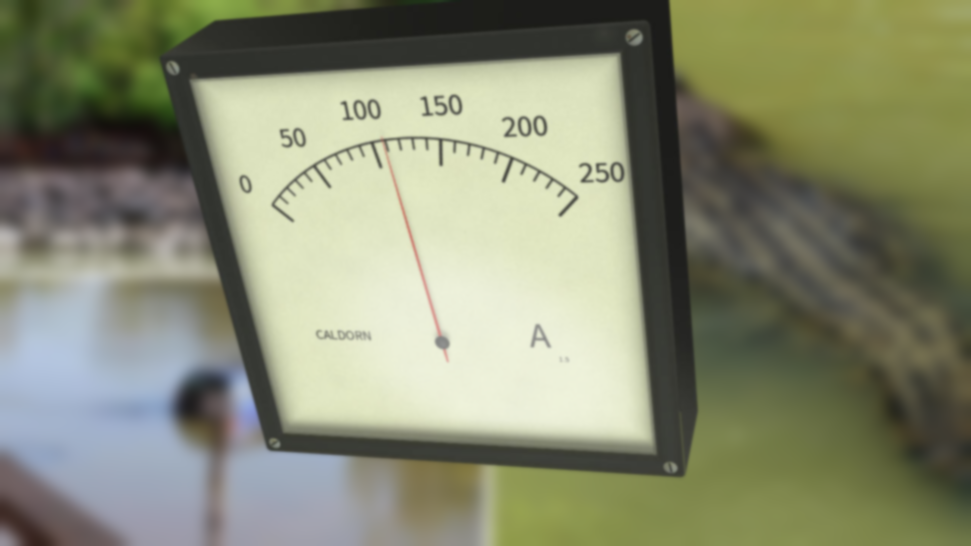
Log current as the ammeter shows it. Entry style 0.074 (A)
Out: 110 (A)
